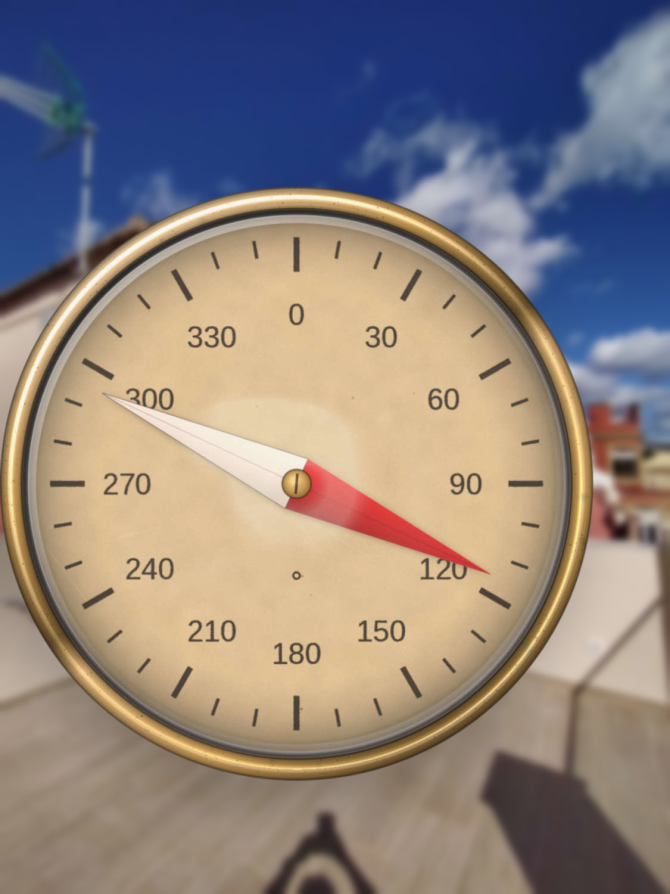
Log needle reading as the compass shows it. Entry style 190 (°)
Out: 115 (°)
